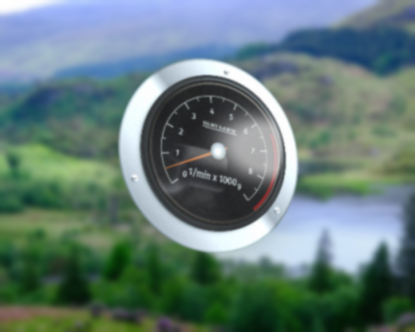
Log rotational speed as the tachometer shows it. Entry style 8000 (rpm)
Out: 500 (rpm)
